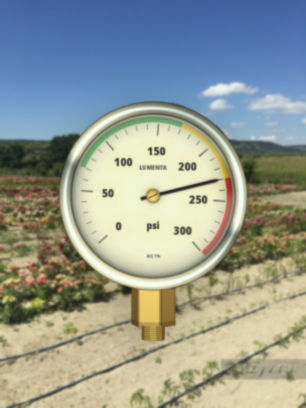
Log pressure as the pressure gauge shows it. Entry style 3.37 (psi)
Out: 230 (psi)
